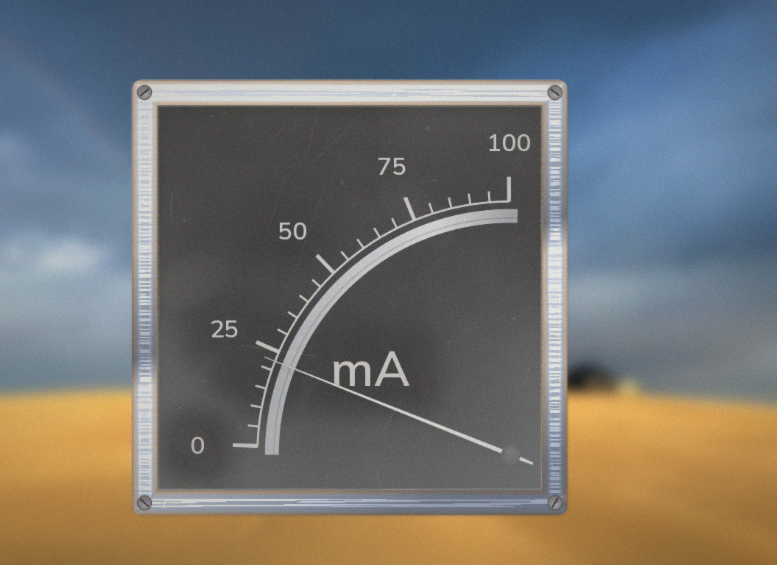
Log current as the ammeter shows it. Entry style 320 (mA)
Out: 22.5 (mA)
